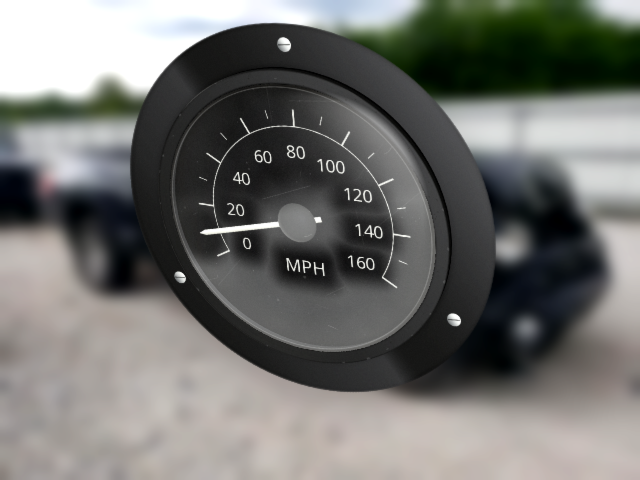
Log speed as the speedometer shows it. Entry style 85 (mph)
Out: 10 (mph)
